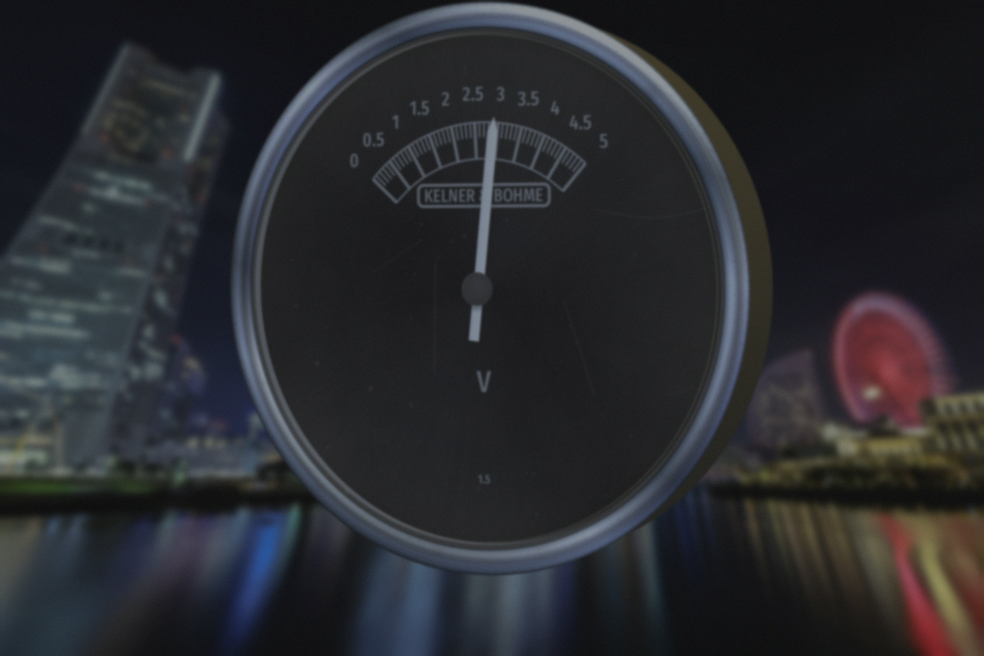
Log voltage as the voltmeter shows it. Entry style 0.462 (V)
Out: 3 (V)
